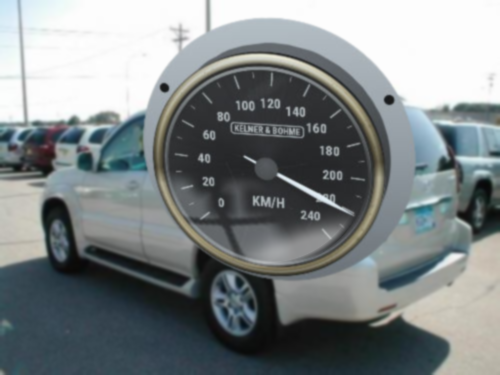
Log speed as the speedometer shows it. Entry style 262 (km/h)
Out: 220 (km/h)
